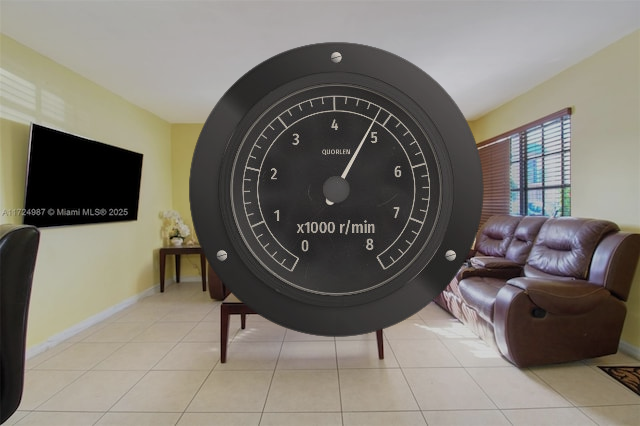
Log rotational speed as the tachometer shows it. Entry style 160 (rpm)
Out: 4800 (rpm)
